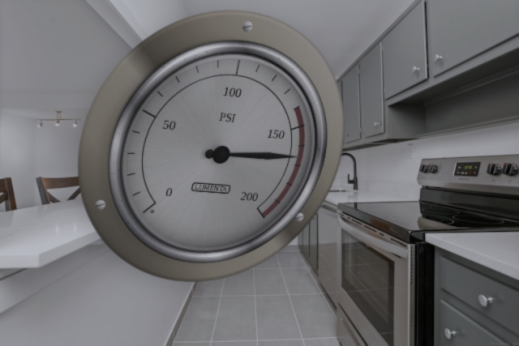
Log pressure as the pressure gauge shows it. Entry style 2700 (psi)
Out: 165 (psi)
